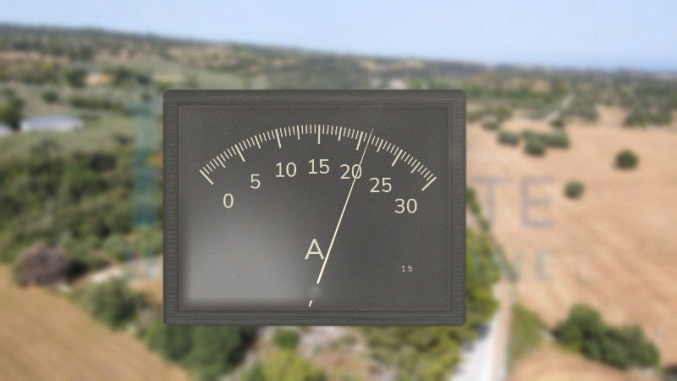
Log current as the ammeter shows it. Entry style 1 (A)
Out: 21 (A)
